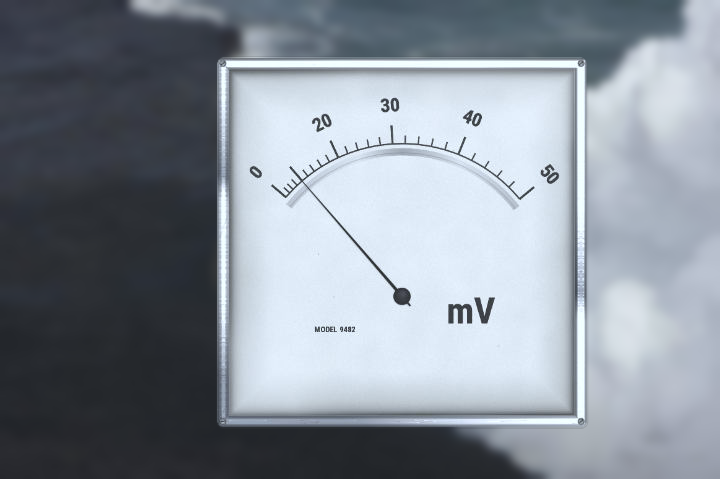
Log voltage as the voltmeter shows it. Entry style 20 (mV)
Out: 10 (mV)
